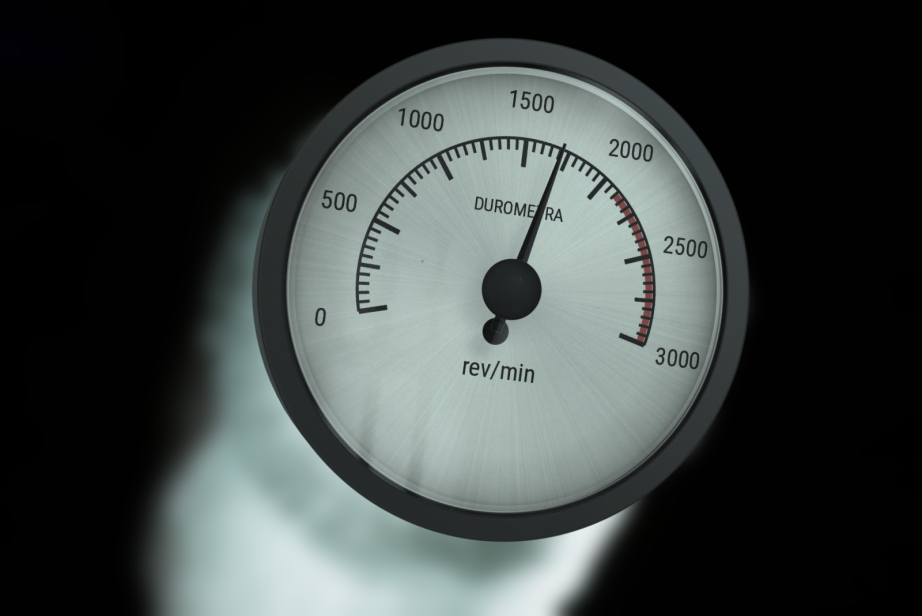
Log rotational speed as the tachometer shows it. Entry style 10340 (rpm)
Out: 1700 (rpm)
